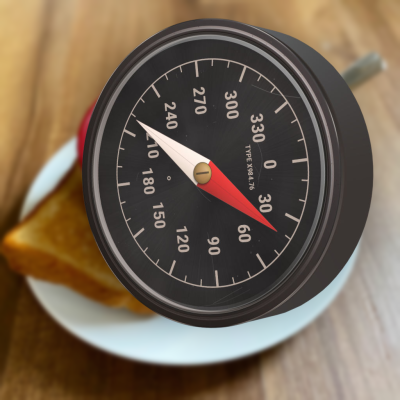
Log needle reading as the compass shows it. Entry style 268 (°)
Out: 40 (°)
